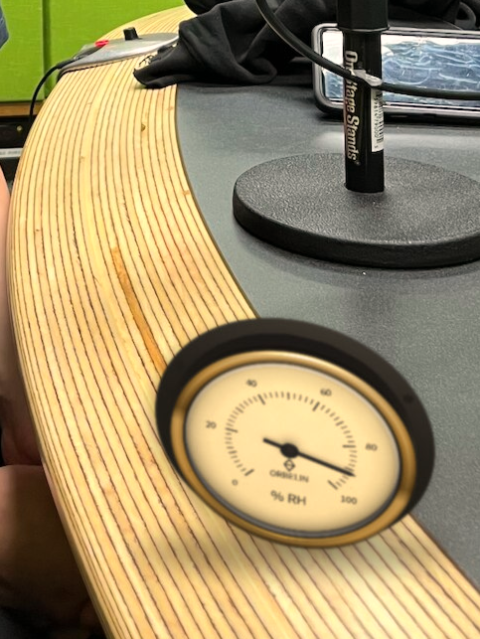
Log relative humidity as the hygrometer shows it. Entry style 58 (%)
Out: 90 (%)
